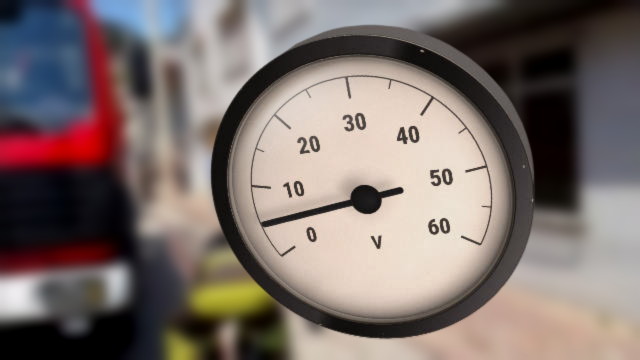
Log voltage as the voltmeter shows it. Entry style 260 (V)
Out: 5 (V)
